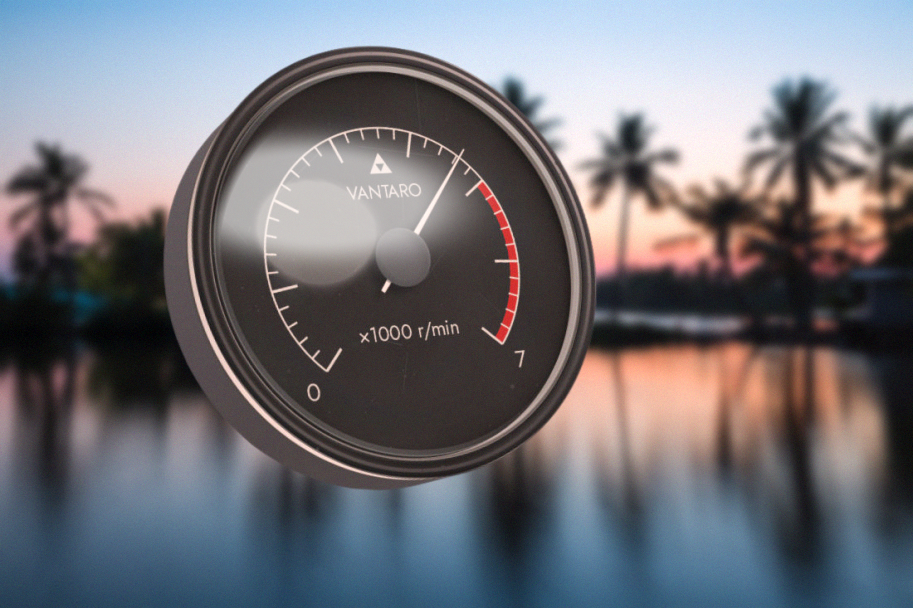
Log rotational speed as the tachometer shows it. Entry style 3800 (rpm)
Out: 4600 (rpm)
